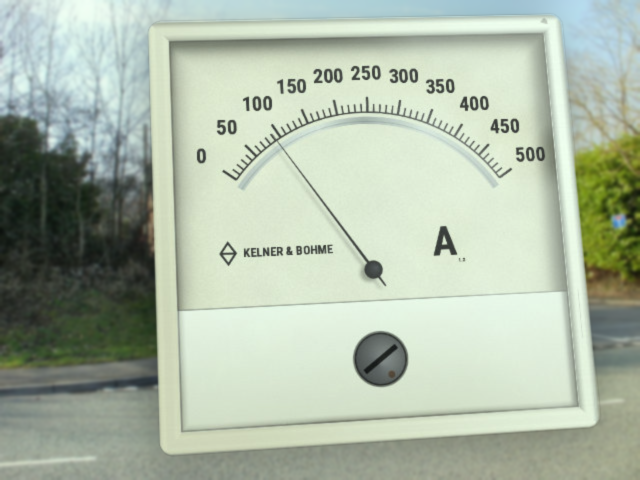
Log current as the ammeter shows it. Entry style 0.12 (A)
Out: 90 (A)
